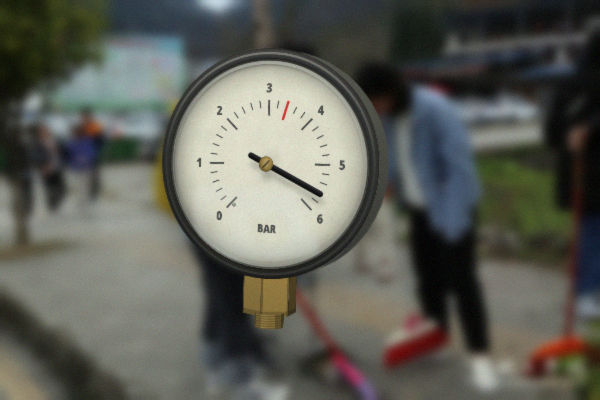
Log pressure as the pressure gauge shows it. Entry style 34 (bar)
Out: 5.6 (bar)
